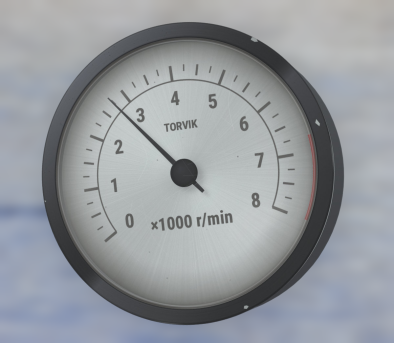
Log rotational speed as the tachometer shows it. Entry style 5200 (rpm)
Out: 2750 (rpm)
